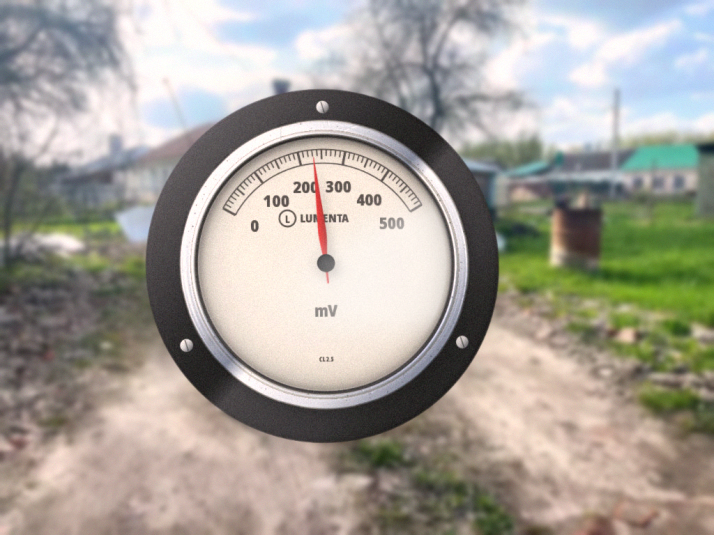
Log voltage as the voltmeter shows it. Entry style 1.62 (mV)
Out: 230 (mV)
